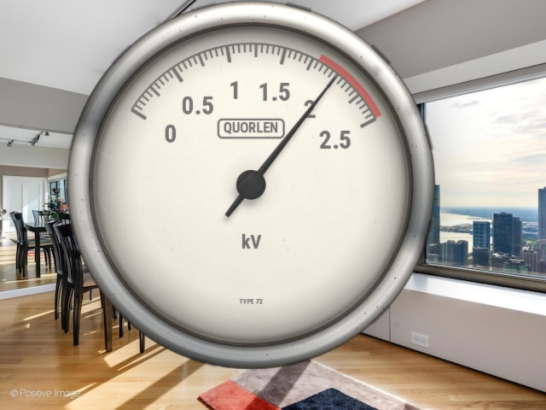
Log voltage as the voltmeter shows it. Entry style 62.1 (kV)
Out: 2 (kV)
